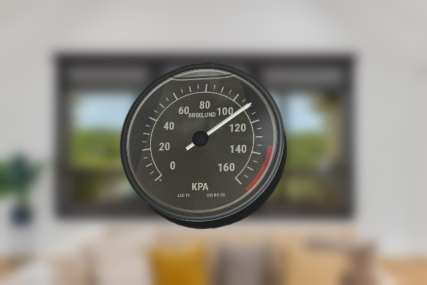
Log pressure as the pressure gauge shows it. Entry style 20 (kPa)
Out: 110 (kPa)
